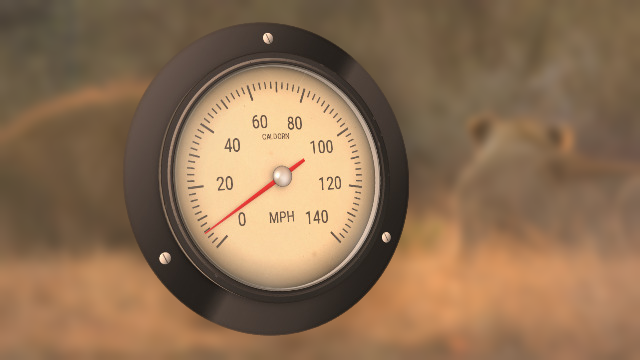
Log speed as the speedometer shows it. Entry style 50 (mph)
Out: 6 (mph)
